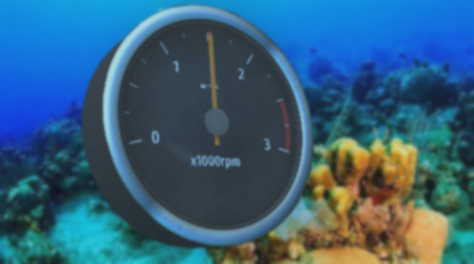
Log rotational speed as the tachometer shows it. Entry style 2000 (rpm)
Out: 1500 (rpm)
